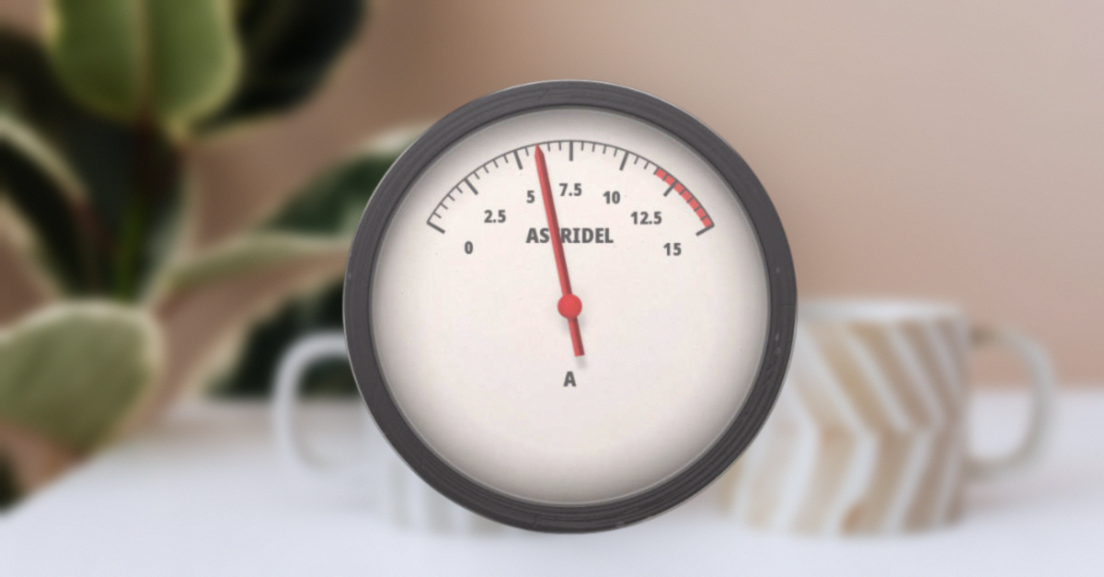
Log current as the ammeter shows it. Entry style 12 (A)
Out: 6 (A)
